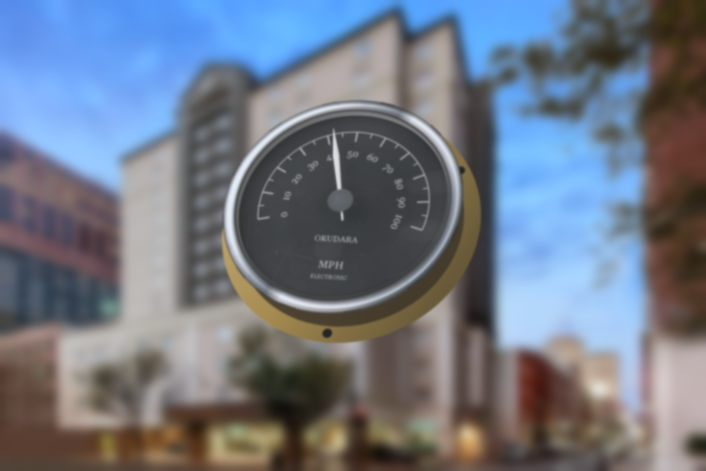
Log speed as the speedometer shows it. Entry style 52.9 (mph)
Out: 42.5 (mph)
